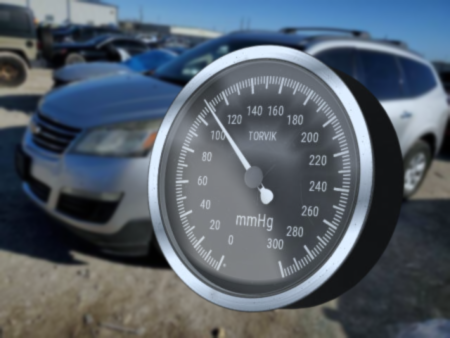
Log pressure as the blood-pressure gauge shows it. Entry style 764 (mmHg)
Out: 110 (mmHg)
